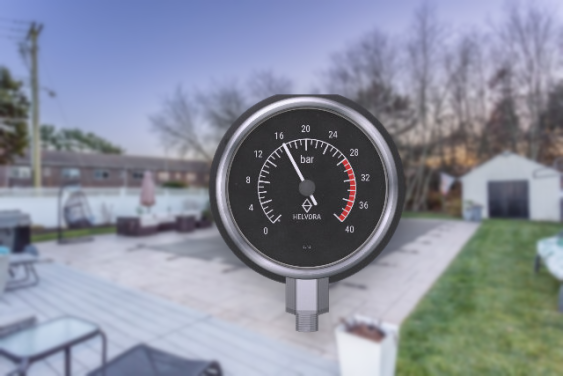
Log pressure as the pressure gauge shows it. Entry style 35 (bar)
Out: 16 (bar)
